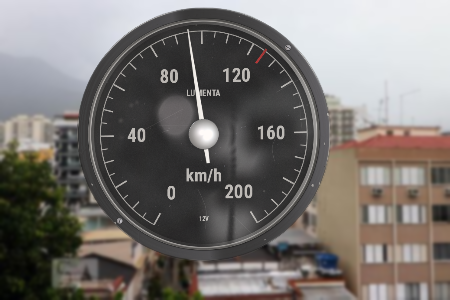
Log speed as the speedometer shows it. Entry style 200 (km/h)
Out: 95 (km/h)
